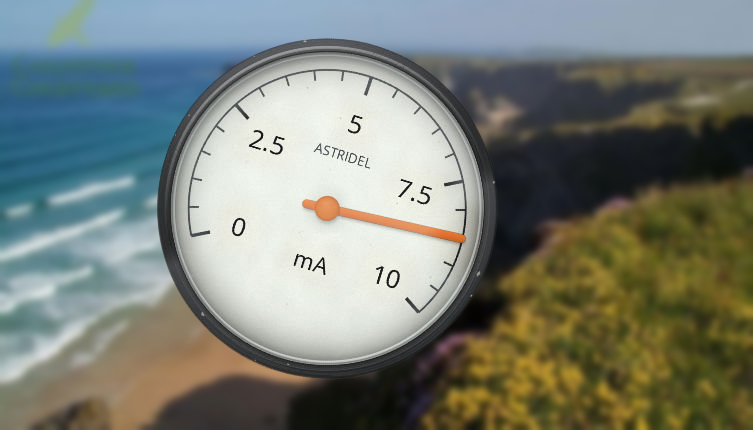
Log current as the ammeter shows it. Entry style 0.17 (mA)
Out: 8.5 (mA)
